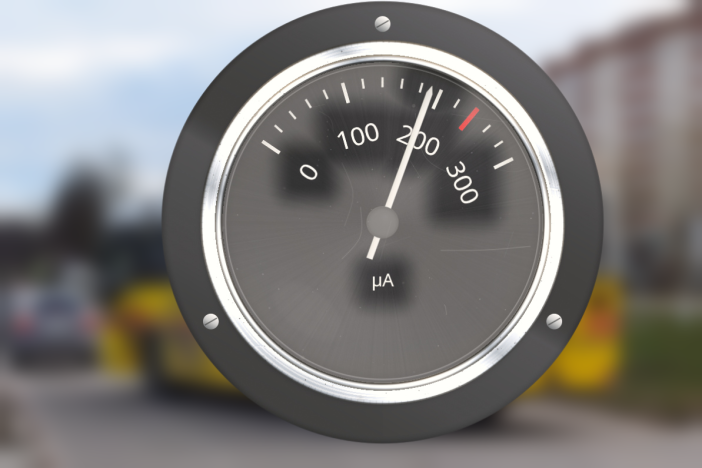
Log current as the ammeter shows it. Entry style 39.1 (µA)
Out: 190 (µA)
